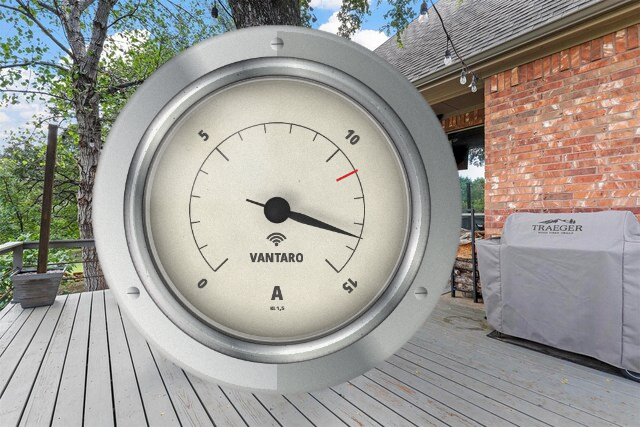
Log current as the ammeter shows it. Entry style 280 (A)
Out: 13.5 (A)
